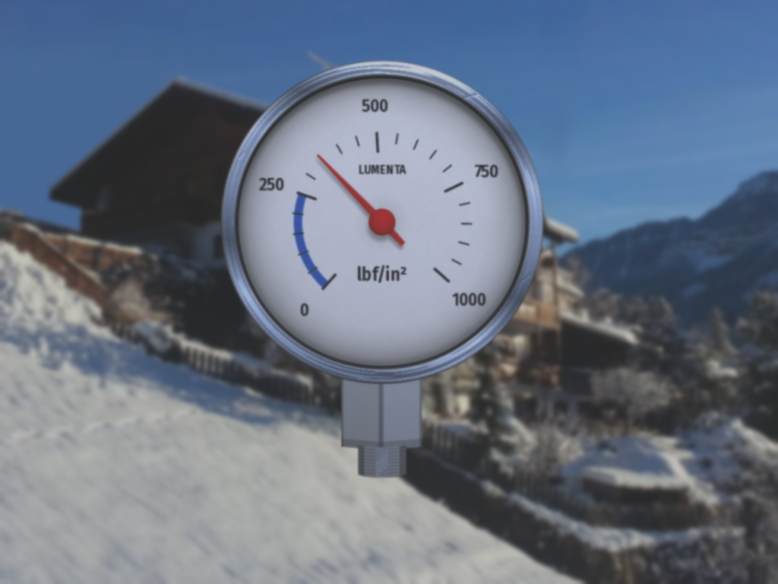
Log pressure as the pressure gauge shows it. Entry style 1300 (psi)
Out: 350 (psi)
